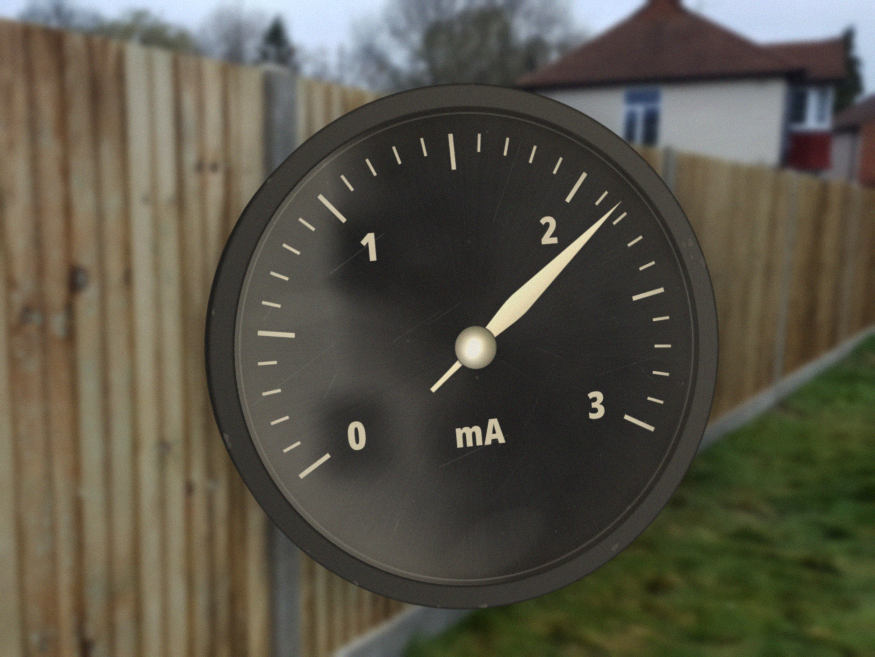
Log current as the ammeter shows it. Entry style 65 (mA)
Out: 2.15 (mA)
